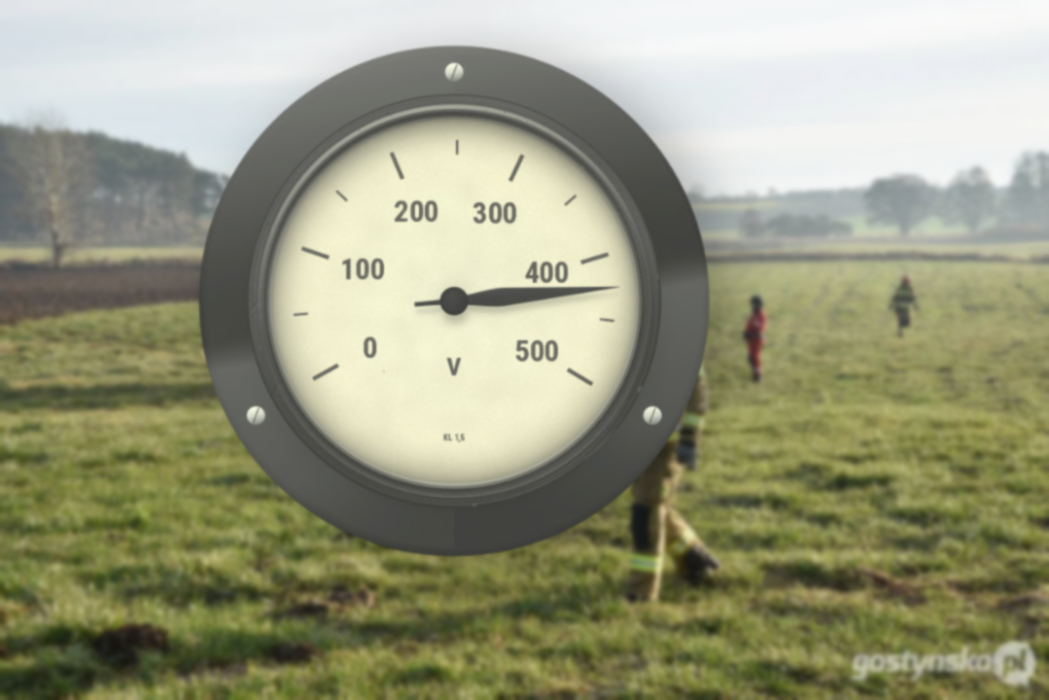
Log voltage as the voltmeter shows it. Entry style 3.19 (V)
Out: 425 (V)
